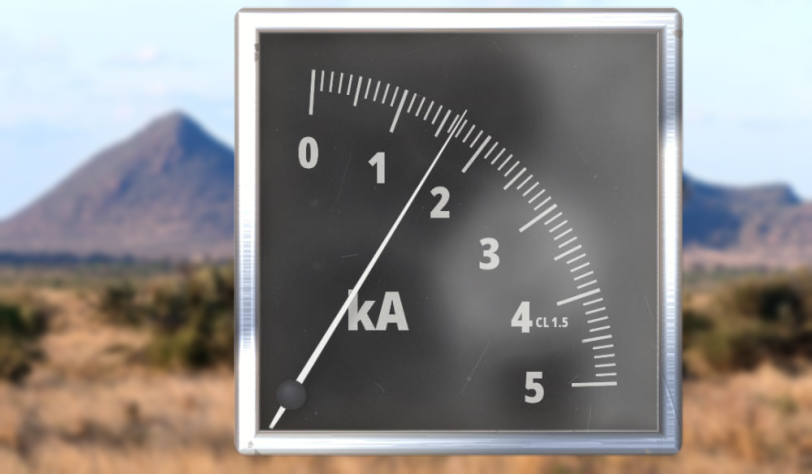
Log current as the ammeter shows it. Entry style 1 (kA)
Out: 1.65 (kA)
